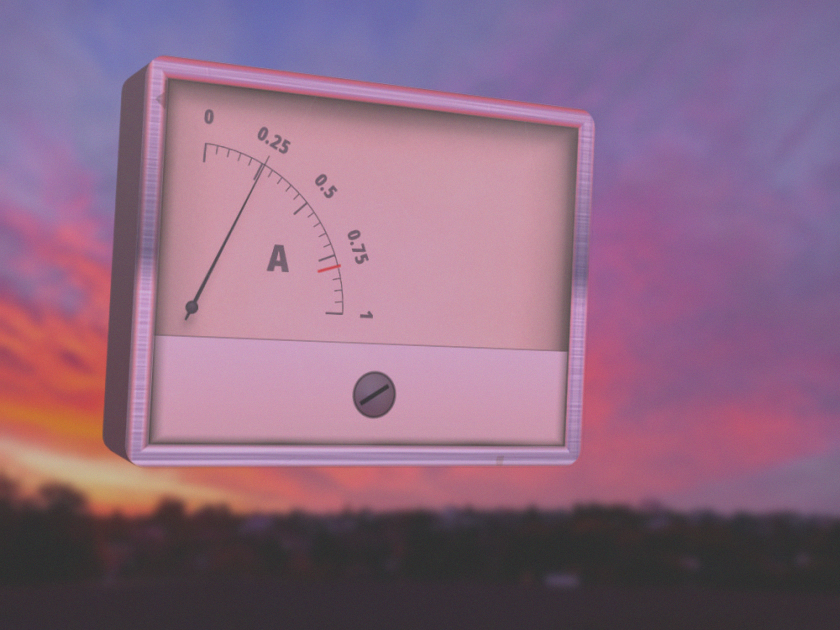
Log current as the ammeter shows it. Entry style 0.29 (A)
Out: 0.25 (A)
